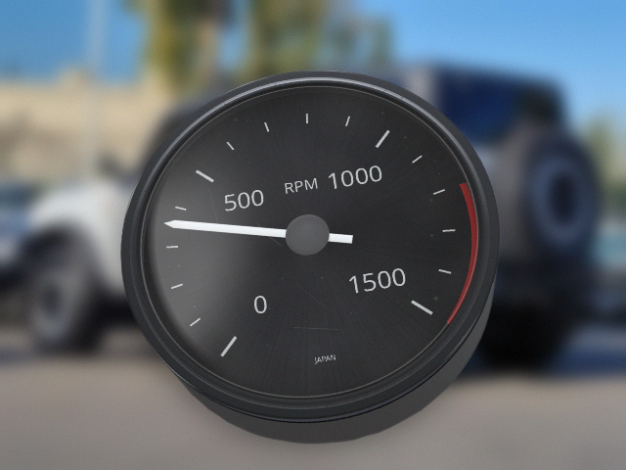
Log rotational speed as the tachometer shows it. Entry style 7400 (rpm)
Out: 350 (rpm)
